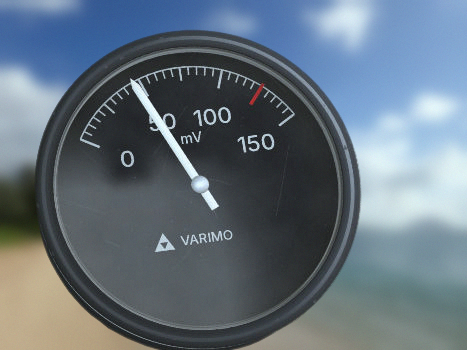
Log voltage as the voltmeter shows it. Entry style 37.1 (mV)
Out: 45 (mV)
